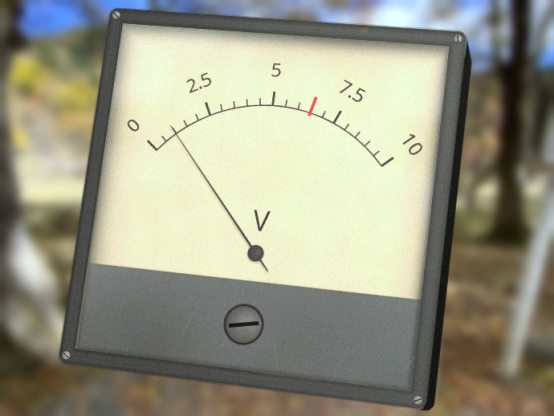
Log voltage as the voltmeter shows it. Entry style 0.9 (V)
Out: 1 (V)
